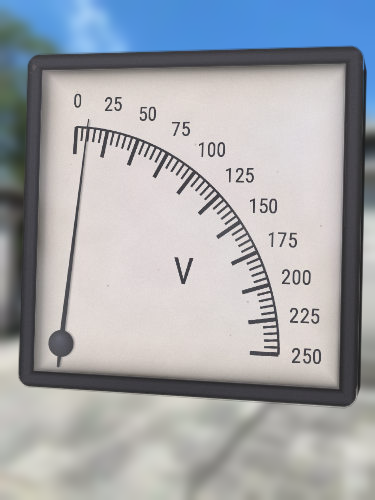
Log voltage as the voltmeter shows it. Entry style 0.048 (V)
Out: 10 (V)
